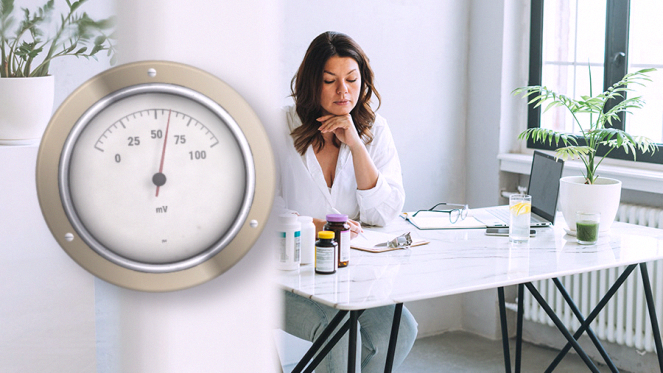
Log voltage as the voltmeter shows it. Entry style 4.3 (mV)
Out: 60 (mV)
